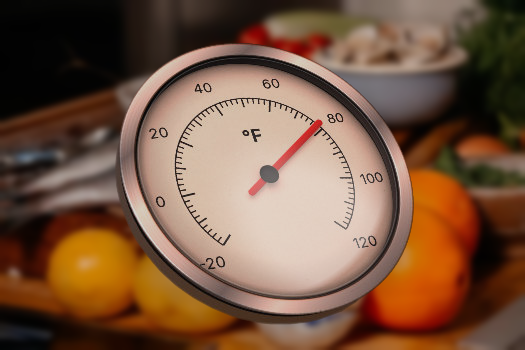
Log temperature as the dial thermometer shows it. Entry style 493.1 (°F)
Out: 78 (°F)
